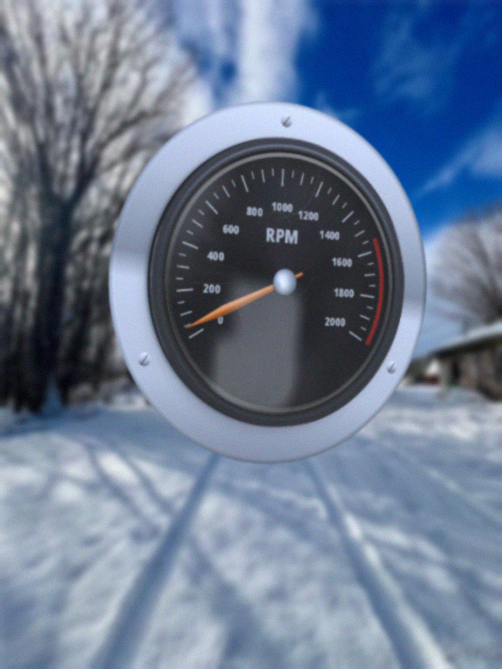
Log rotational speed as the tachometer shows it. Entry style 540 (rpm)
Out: 50 (rpm)
